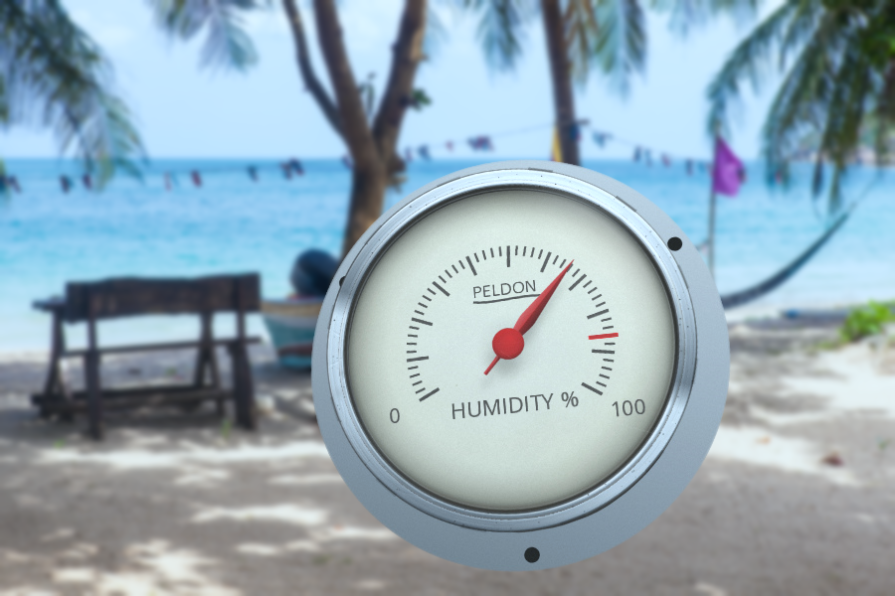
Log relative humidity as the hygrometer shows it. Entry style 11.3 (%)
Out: 66 (%)
